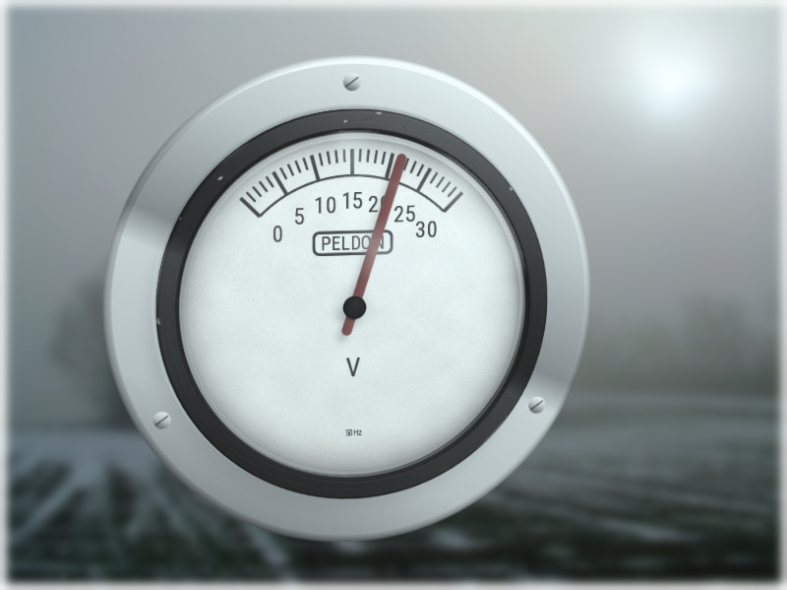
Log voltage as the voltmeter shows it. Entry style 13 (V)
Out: 21 (V)
